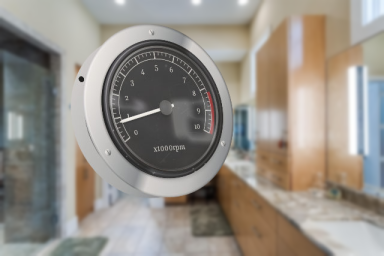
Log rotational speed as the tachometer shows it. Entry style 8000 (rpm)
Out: 800 (rpm)
